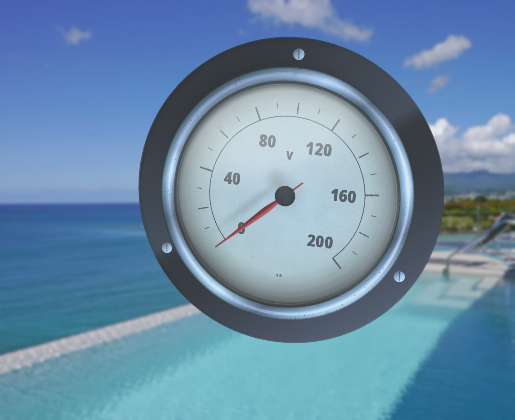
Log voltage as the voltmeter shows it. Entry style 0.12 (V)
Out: 0 (V)
